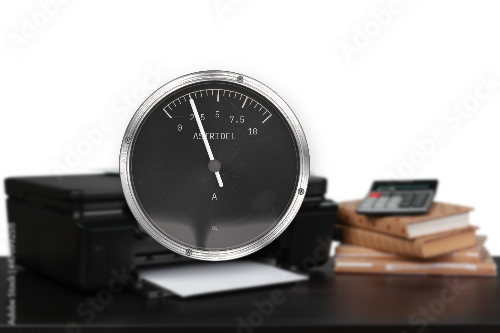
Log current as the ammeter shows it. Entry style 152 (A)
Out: 2.5 (A)
